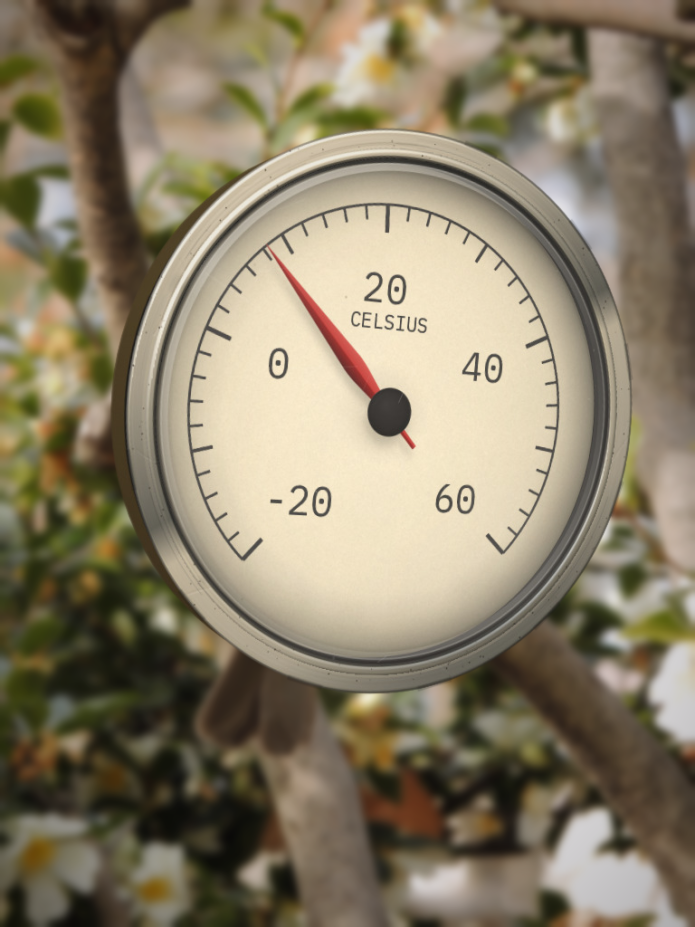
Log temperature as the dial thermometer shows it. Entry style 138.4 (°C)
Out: 8 (°C)
